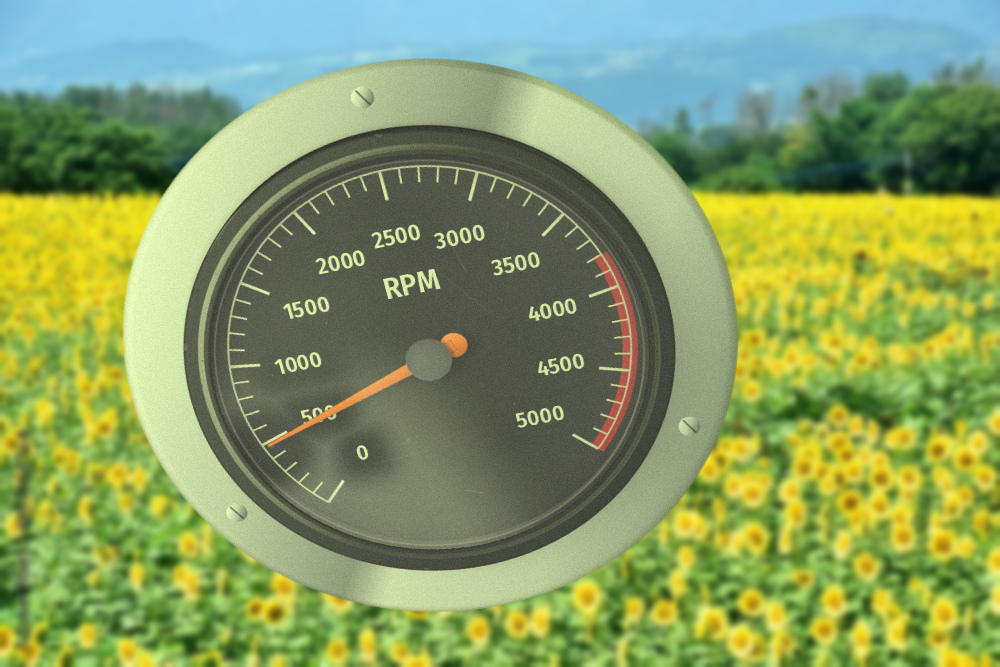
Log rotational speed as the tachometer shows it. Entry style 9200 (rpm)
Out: 500 (rpm)
